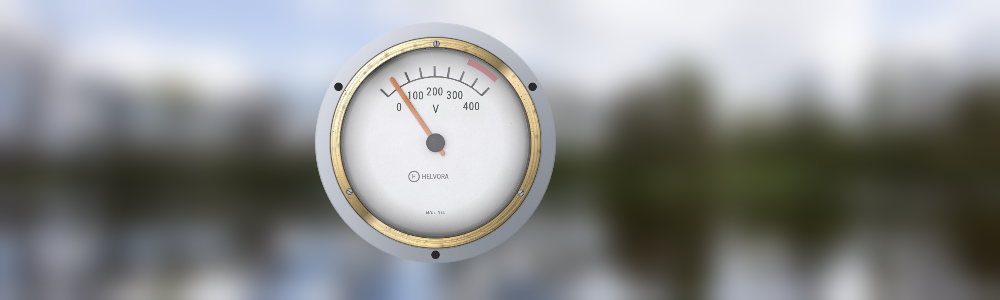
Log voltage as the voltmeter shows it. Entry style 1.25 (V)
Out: 50 (V)
